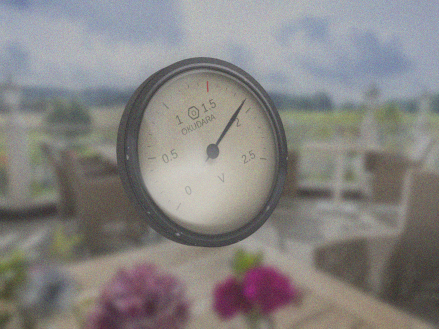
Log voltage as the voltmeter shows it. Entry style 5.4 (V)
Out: 1.9 (V)
